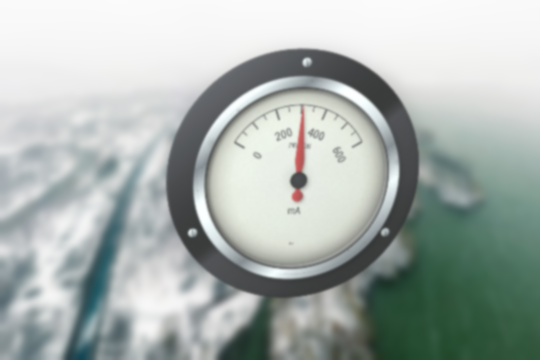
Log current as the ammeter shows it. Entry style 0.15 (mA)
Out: 300 (mA)
